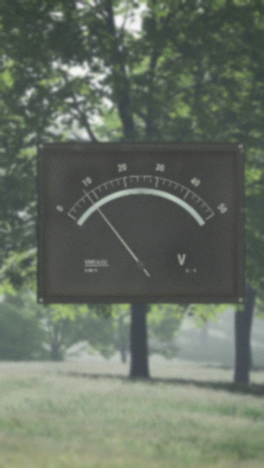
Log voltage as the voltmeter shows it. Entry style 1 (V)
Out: 8 (V)
